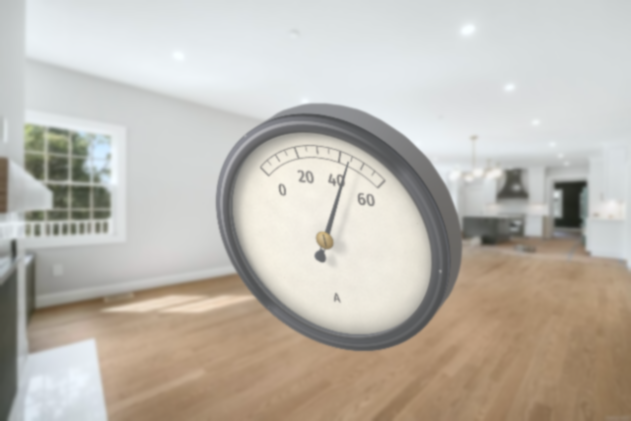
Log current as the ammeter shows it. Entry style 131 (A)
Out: 45 (A)
